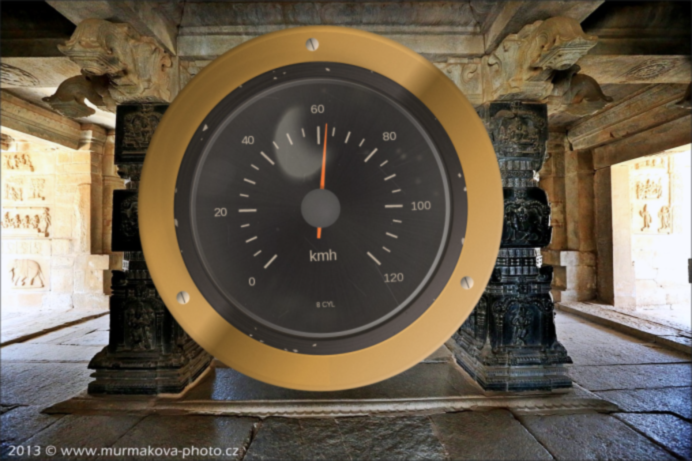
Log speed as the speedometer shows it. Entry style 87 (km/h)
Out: 62.5 (km/h)
